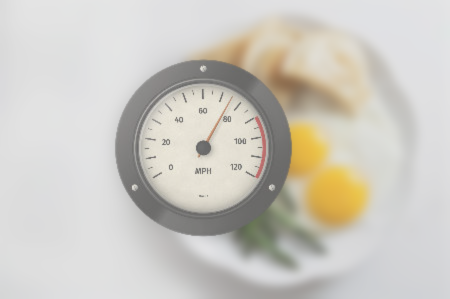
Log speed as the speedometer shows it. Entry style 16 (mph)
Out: 75 (mph)
